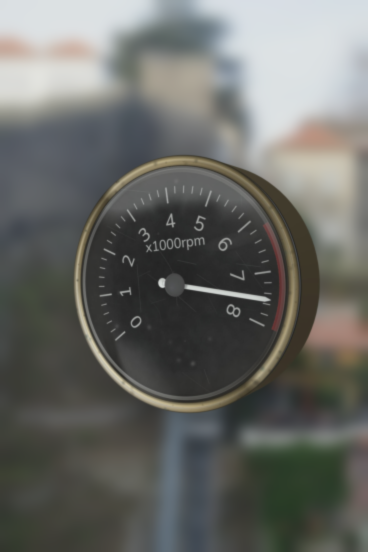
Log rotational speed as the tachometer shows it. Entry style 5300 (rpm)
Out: 7500 (rpm)
